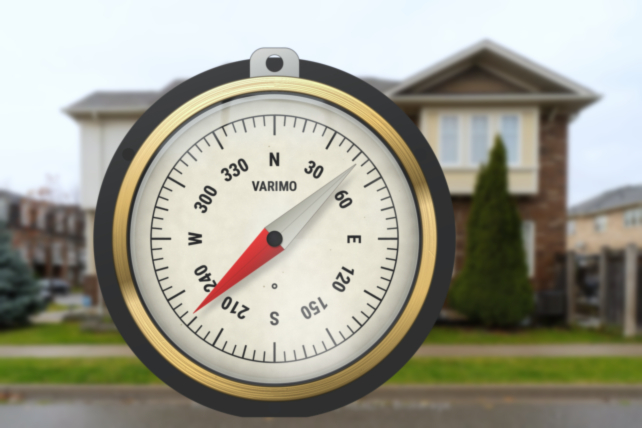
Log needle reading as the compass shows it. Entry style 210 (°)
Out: 227.5 (°)
